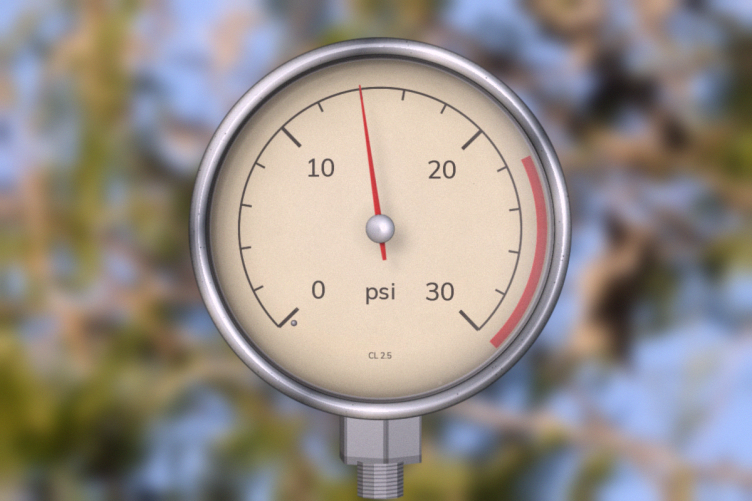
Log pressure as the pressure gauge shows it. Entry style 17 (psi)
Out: 14 (psi)
